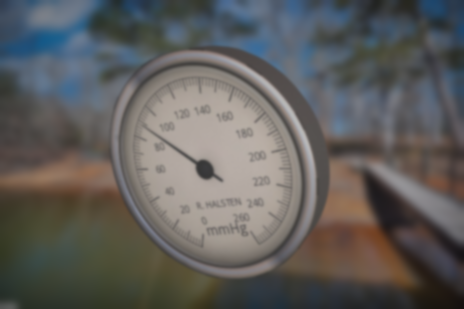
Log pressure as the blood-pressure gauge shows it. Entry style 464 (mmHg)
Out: 90 (mmHg)
